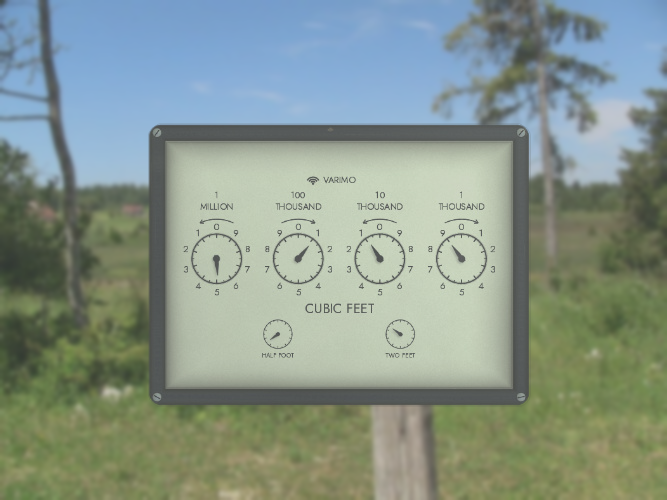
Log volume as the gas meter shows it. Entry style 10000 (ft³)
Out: 510900 (ft³)
